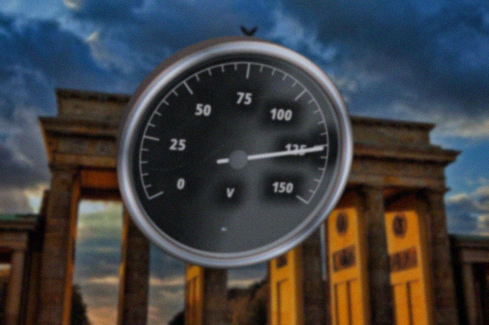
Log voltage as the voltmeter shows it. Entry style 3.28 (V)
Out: 125 (V)
